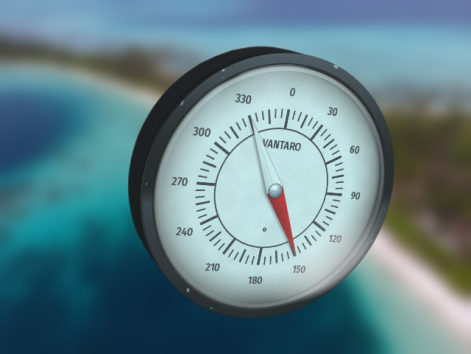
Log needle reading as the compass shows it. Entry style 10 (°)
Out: 150 (°)
